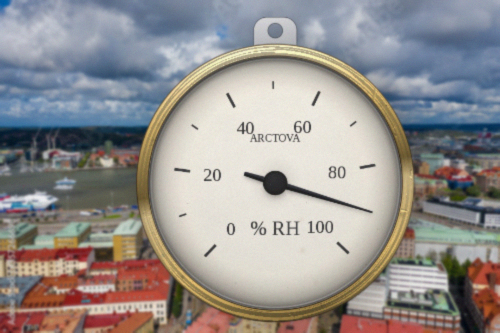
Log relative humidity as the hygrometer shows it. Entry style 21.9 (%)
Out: 90 (%)
